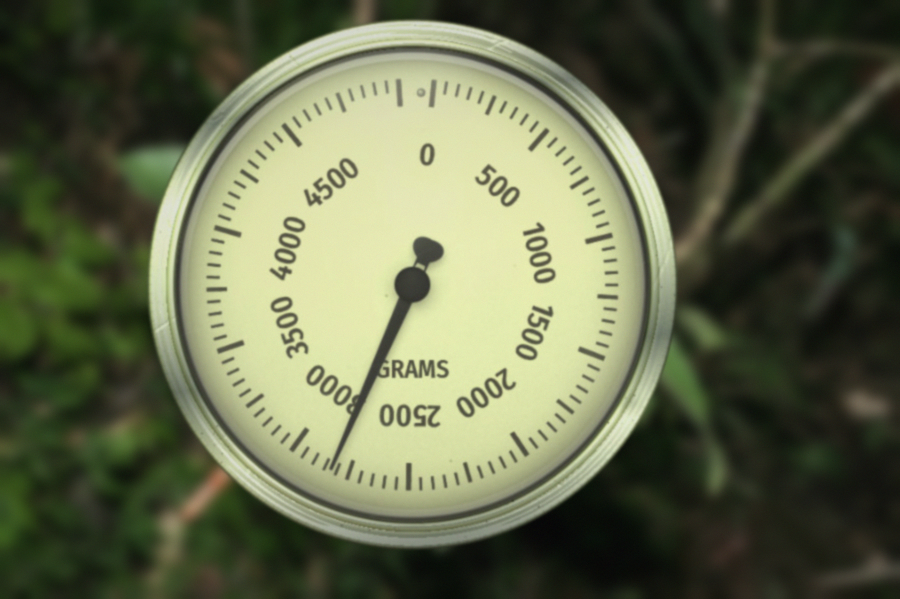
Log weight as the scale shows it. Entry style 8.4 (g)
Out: 2825 (g)
